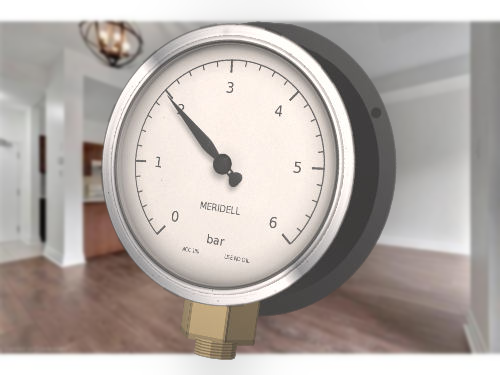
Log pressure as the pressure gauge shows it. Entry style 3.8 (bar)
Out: 2 (bar)
